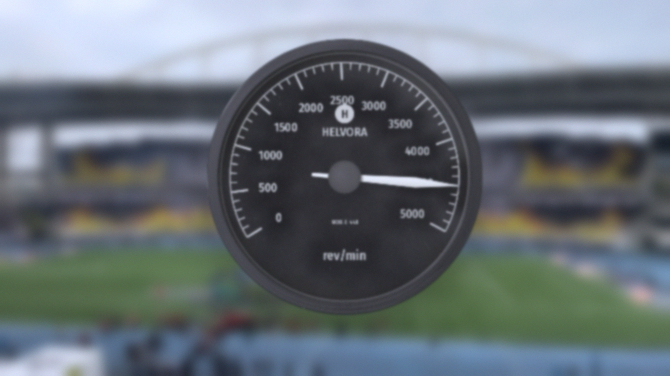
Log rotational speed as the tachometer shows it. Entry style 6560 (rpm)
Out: 4500 (rpm)
